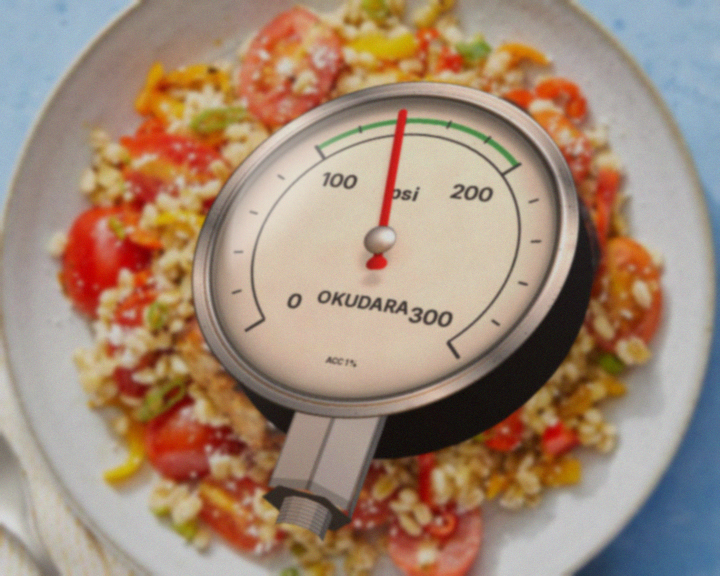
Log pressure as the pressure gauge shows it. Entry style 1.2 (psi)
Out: 140 (psi)
